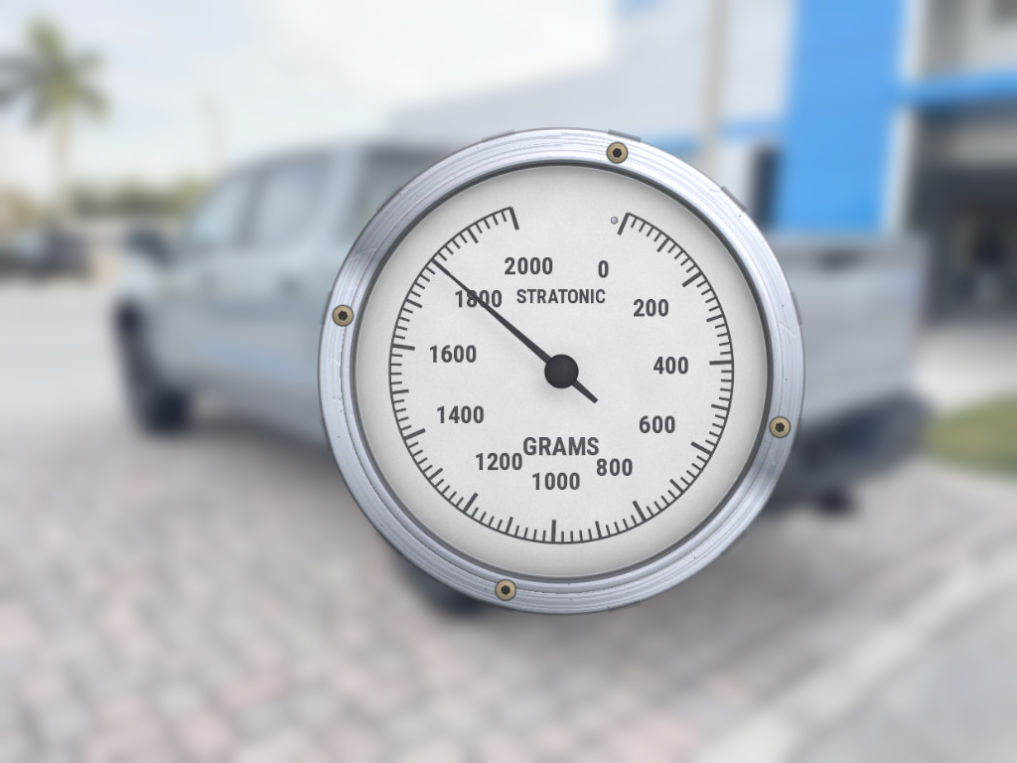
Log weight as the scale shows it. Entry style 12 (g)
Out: 1800 (g)
